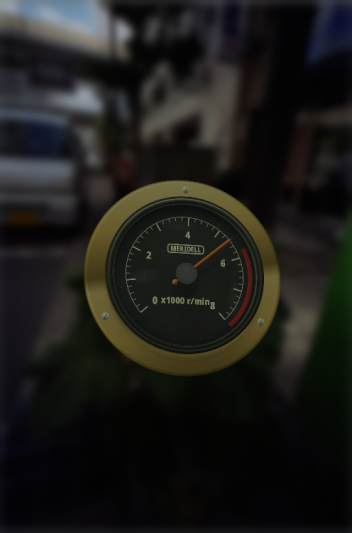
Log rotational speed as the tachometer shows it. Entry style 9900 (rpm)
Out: 5400 (rpm)
